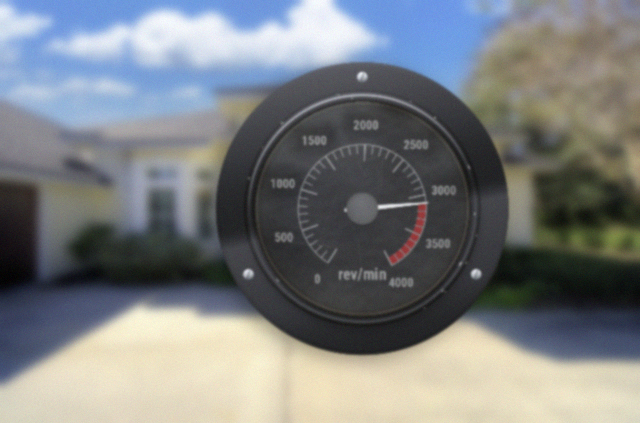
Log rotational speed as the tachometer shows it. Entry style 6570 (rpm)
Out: 3100 (rpm)
